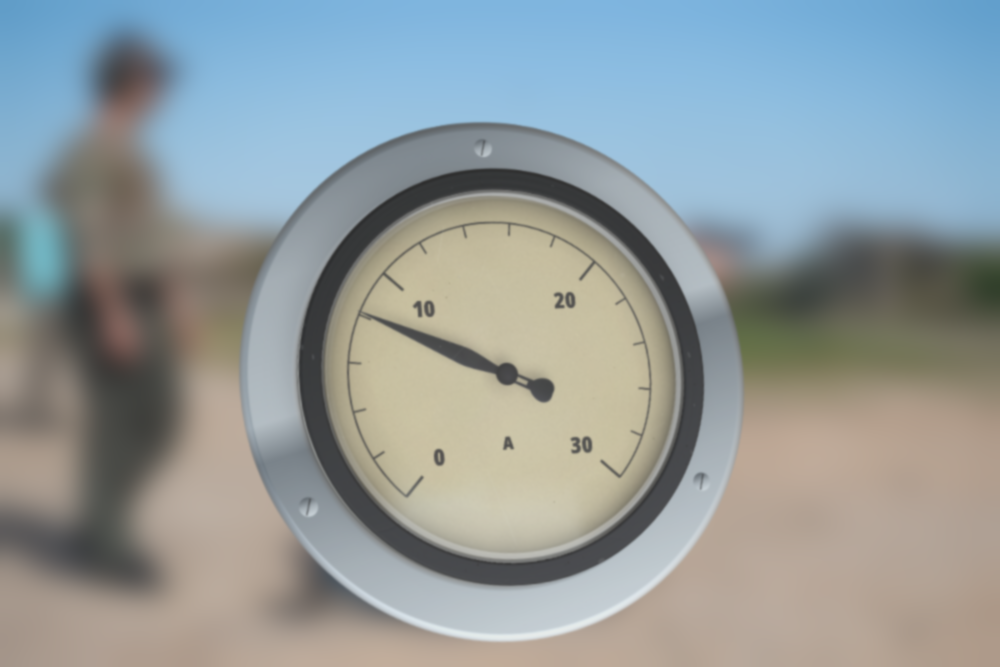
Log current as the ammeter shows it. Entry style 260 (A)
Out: 8 (A)
